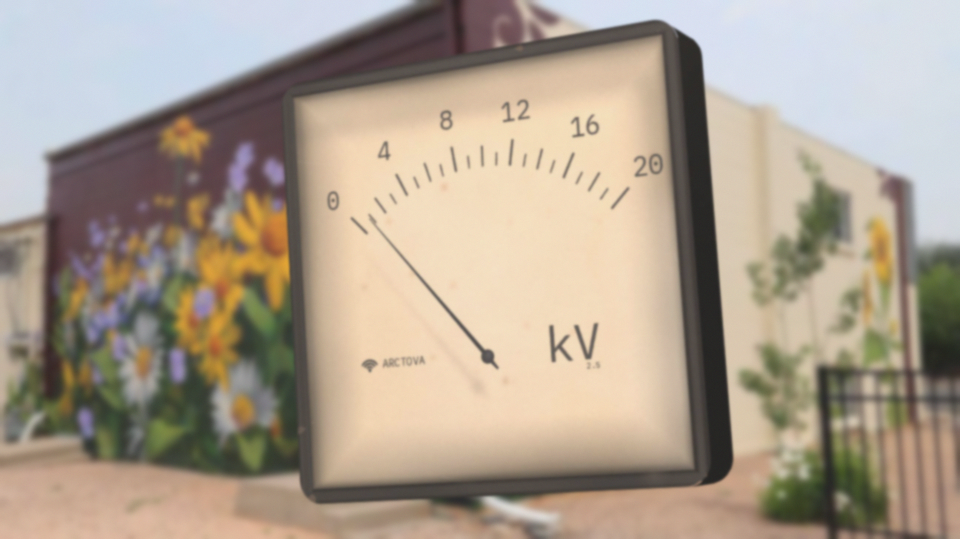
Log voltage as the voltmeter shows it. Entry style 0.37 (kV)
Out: 1 (kV)
